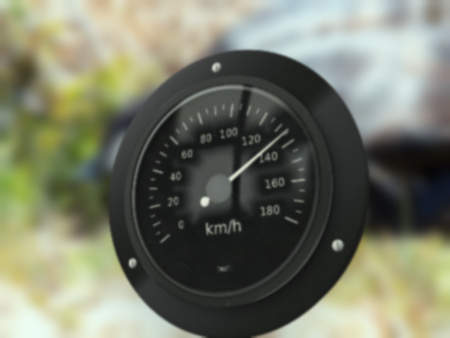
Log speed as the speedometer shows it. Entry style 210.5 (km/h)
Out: 135 (km/h)
